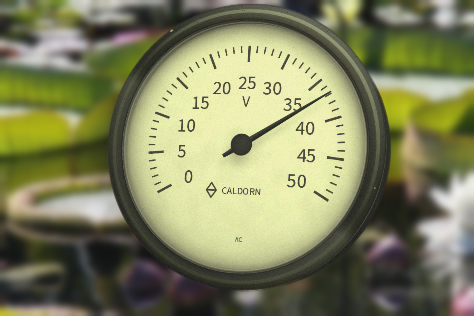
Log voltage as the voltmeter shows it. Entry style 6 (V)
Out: 37 (V)
